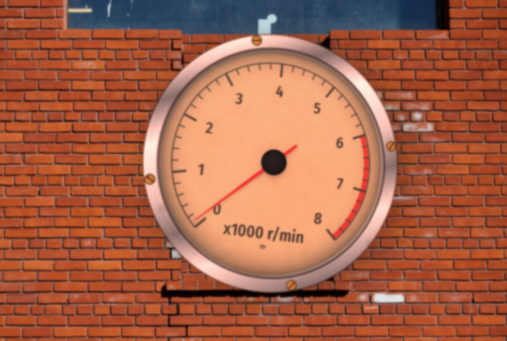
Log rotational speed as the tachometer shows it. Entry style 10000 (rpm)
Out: 100 (rpm)
